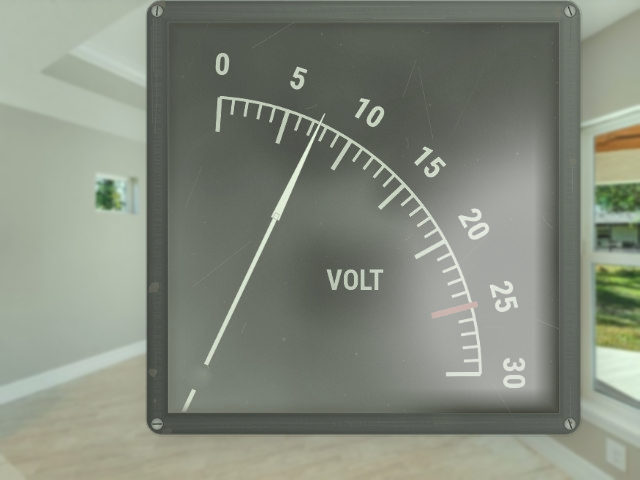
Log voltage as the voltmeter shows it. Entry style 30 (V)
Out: 7.5 (V)
